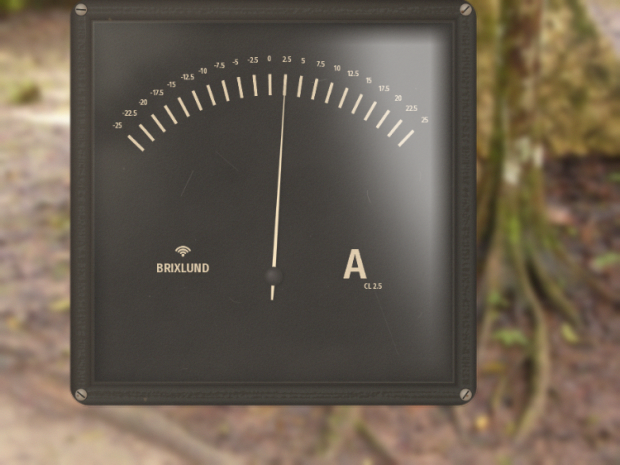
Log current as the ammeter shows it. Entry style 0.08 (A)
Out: 2.5 (A)
